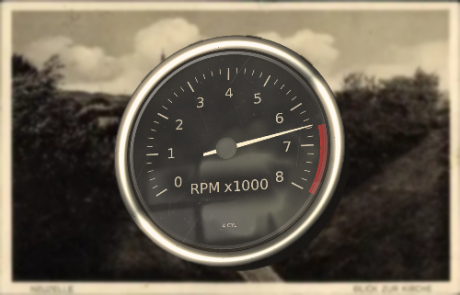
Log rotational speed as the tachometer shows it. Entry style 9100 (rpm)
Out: 6600 (rpm)
